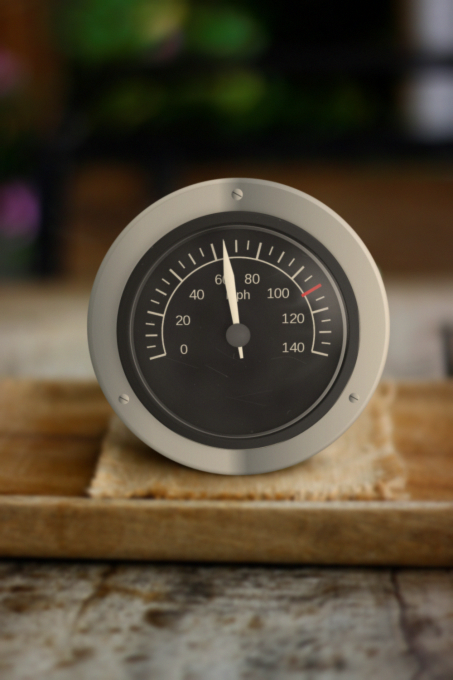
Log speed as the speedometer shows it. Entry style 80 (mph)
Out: 65 (mph)
